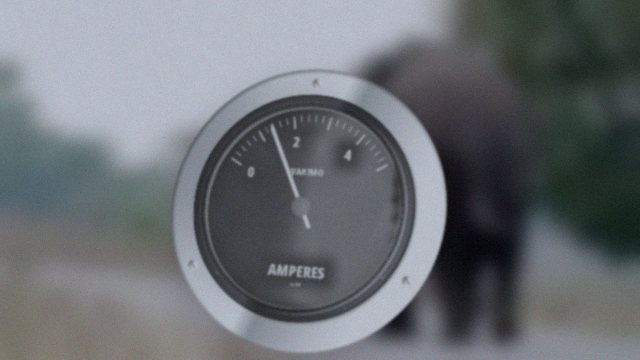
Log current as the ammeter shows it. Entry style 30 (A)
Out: 1.4 (A)
